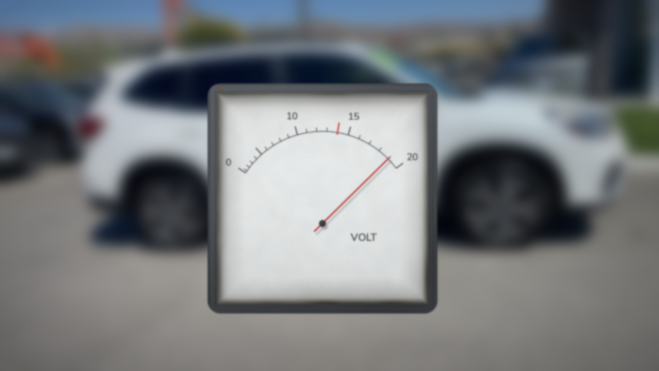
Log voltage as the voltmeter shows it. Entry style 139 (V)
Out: 19 (V)
